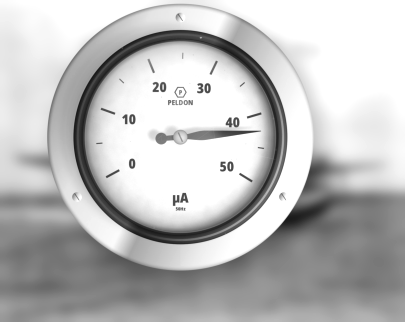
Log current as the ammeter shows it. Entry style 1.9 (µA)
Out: 42.5 (µA)
